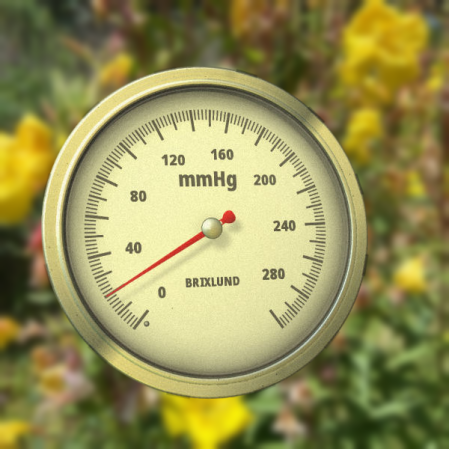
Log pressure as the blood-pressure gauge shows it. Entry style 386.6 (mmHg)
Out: 20 (mmHg)
